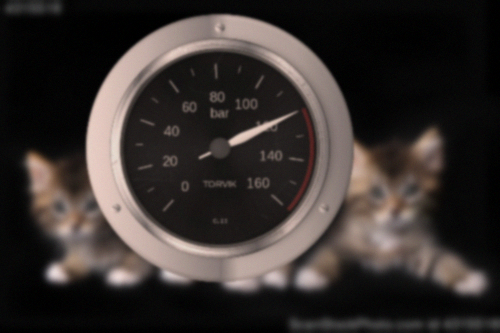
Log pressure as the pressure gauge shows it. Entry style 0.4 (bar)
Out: 120 (bar)
